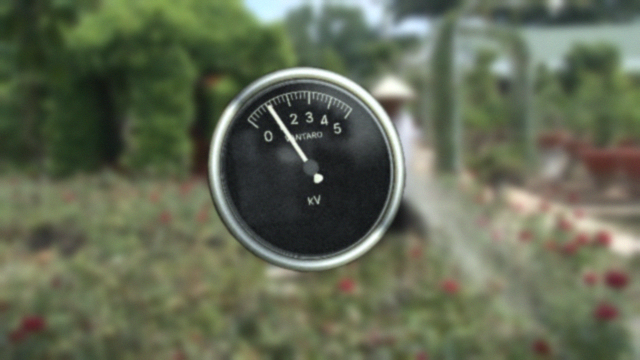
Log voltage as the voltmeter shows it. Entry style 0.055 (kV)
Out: 1 (kV)
